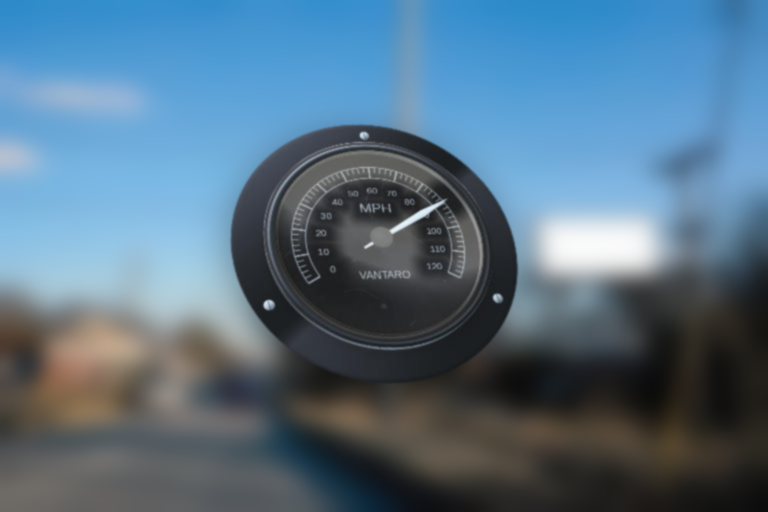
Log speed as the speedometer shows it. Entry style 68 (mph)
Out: 90 (mph)
